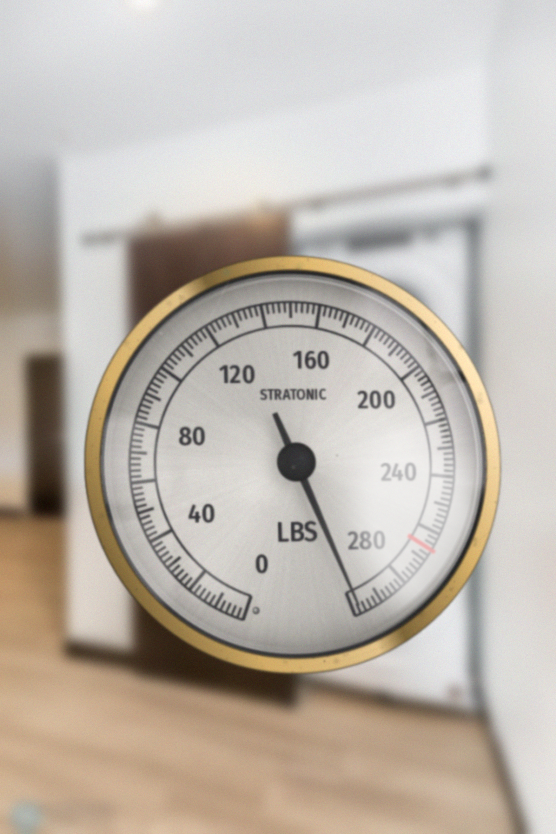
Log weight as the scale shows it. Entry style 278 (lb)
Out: 298 (lb)
